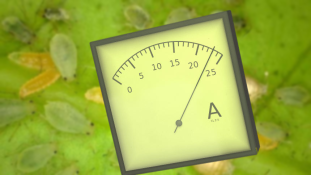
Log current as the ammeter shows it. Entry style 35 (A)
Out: 23 (A)
